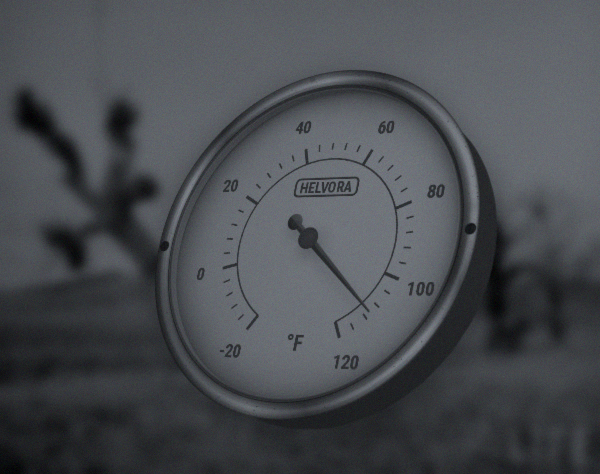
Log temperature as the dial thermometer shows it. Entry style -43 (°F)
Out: 110 (°F)
